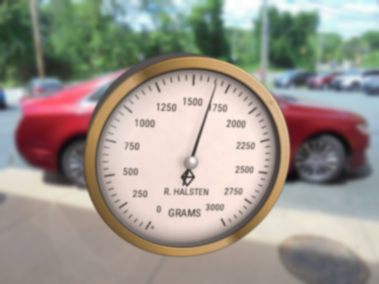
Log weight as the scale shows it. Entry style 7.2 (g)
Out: 1650 (g)
